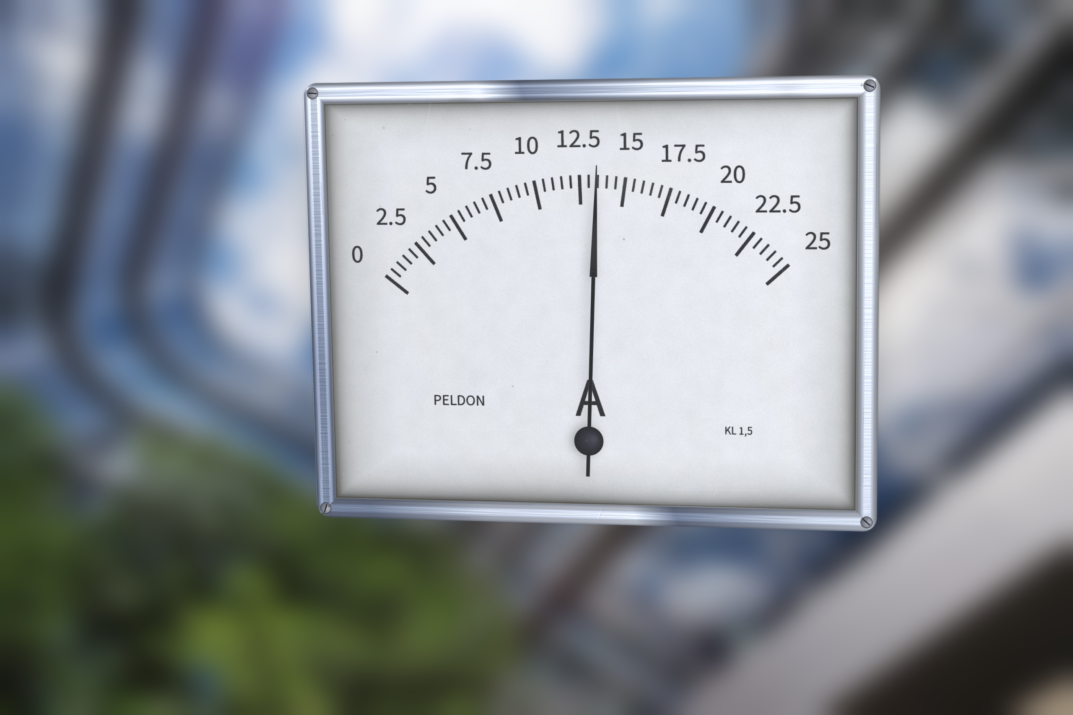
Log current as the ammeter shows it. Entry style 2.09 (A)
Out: 13.5 (A)
